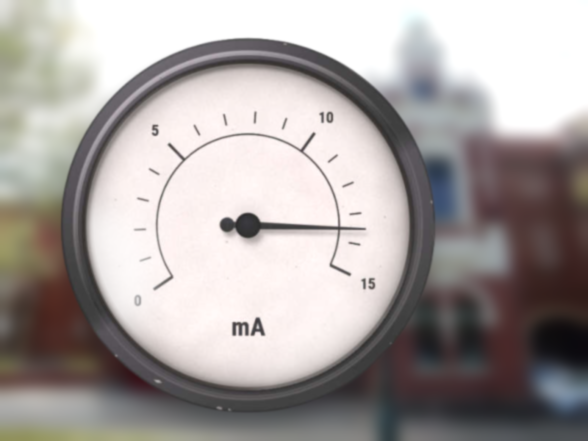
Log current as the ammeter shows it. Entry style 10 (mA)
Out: 13.5 (mA)
